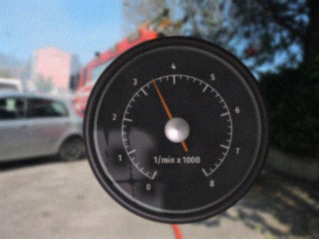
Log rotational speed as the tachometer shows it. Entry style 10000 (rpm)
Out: 3400 (rpm)
